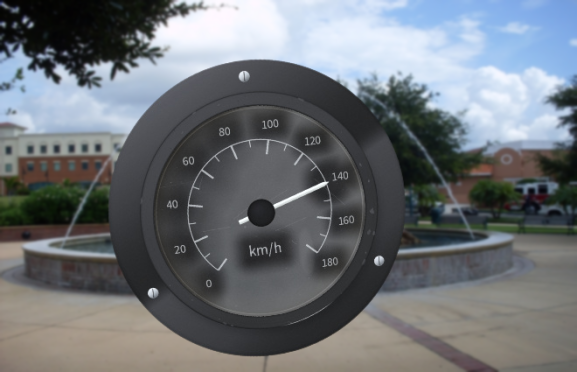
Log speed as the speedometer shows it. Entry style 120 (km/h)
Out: 140 (km/h)
